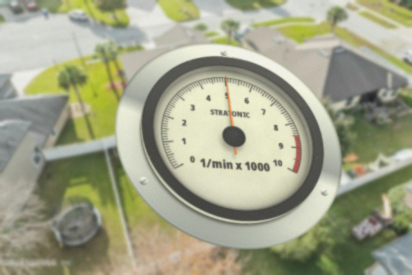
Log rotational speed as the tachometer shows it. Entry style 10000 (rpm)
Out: 5000 (rpm)
